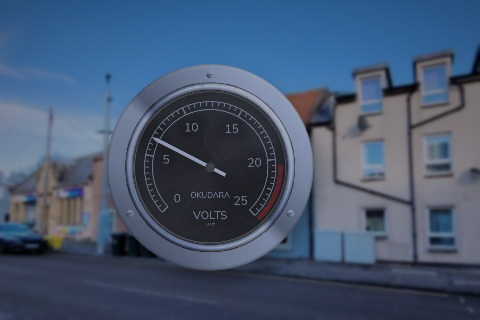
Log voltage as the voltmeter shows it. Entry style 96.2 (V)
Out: 6.5 (V)
